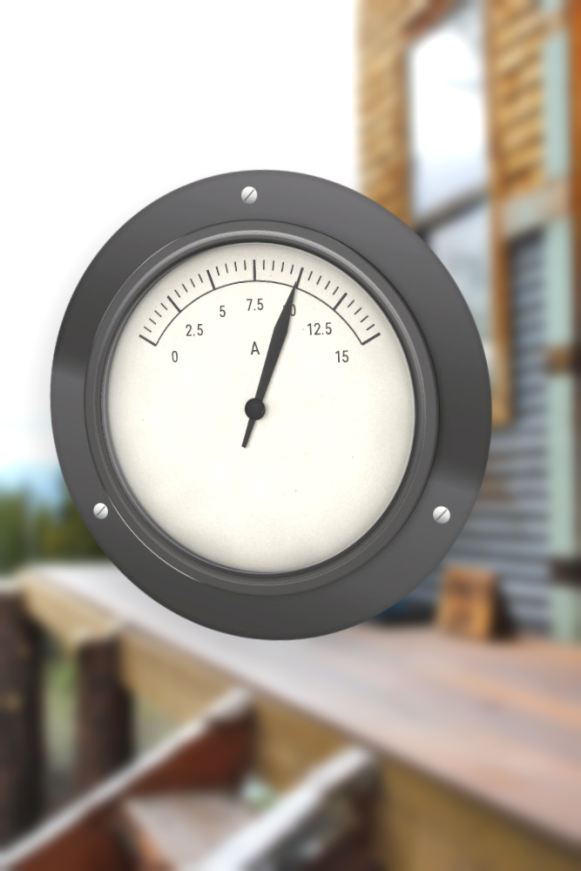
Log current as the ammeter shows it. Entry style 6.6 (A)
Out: 10 (A)
